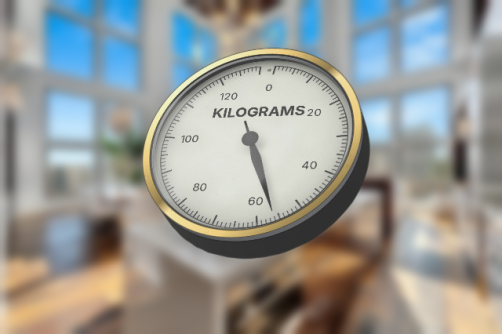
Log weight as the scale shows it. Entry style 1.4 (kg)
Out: 56 (kg)
